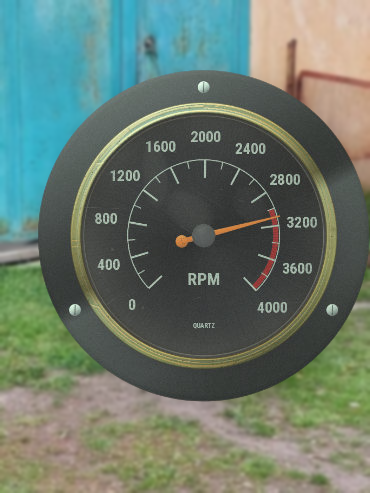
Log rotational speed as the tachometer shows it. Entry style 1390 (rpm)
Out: 3100 (rpm)
